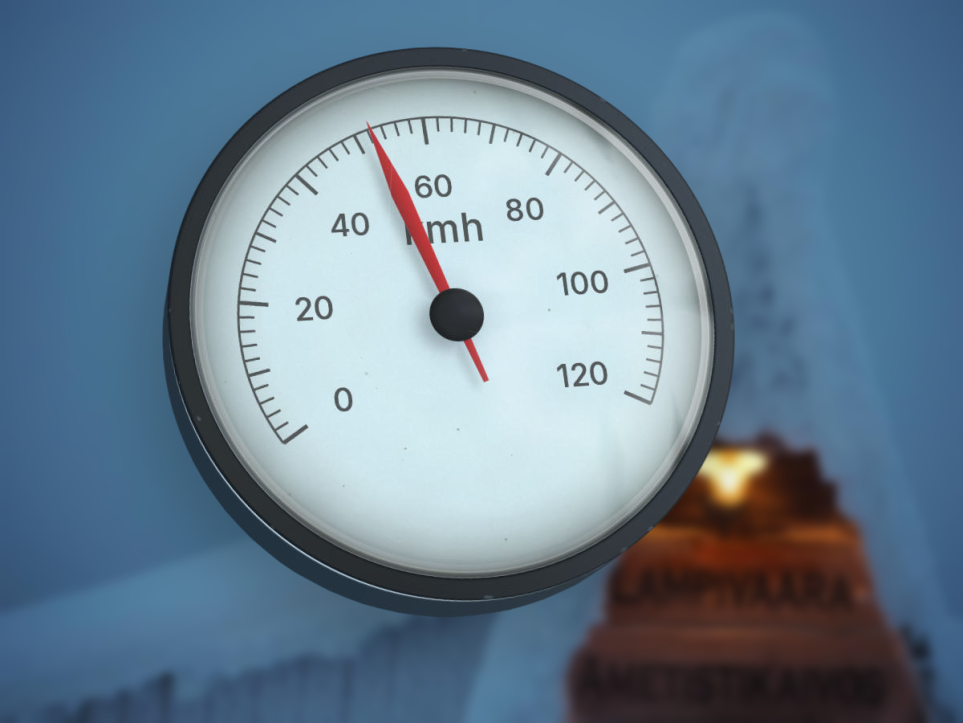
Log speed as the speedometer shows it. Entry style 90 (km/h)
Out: 52 (km/h)
